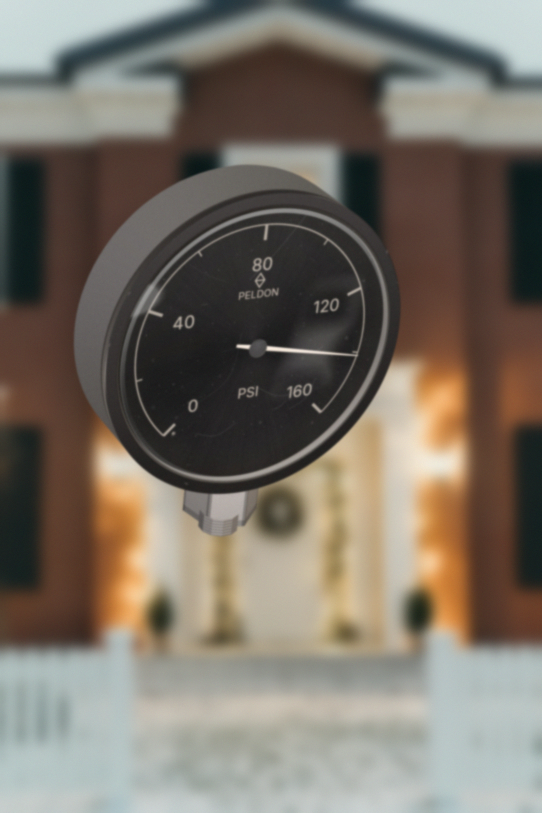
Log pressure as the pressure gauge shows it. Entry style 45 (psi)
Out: 140 (psi)
